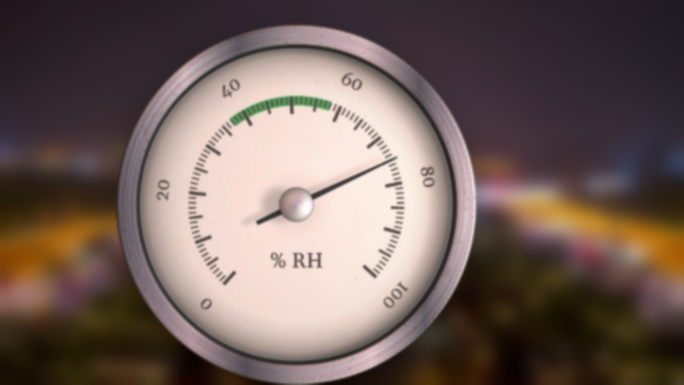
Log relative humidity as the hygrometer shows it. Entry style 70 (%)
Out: 75 (%)
